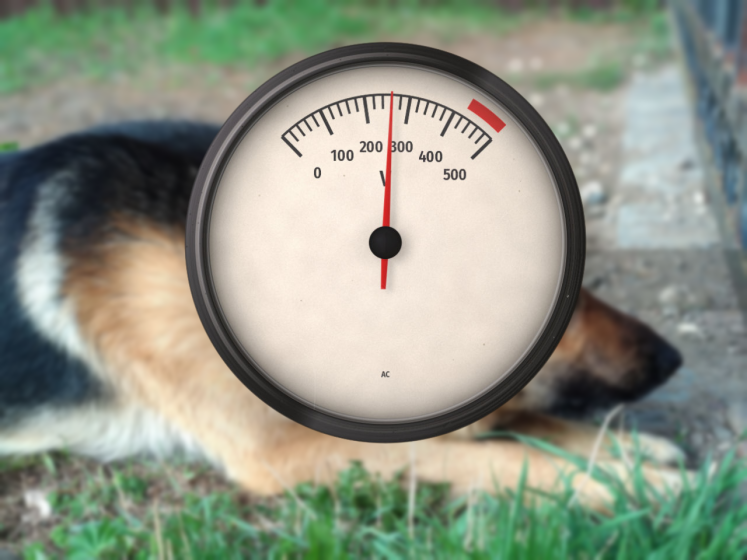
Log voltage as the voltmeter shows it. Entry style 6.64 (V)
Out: 260 (V)
